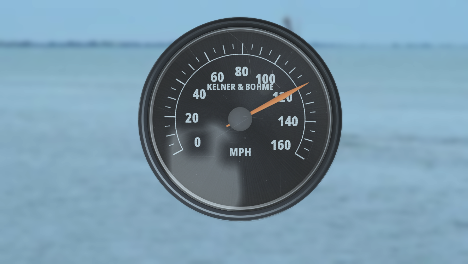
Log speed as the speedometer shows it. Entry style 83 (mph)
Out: 120 (mph)
